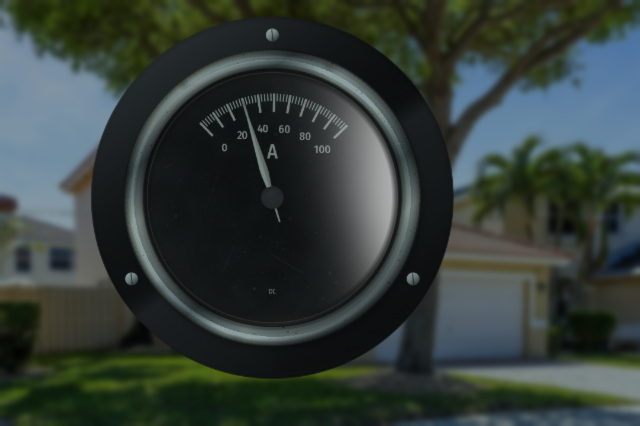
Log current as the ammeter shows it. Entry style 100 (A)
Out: 30 (A)
